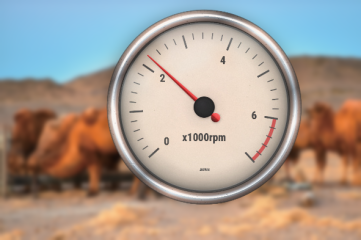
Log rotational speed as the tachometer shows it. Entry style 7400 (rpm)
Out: 2200 (rpm)
